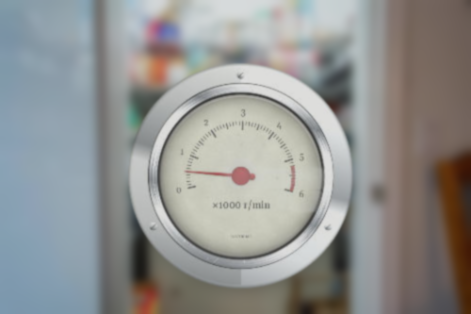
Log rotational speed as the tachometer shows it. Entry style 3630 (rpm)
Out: 500 (rpm)
